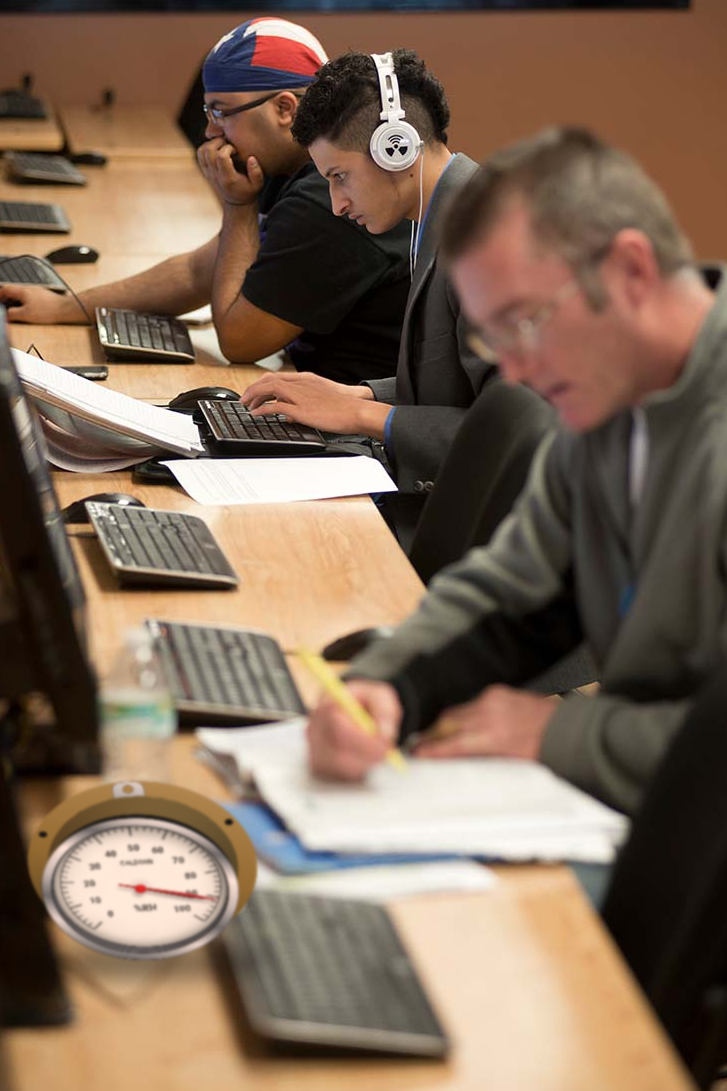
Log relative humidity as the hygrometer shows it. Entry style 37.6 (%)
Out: 90 (%)
